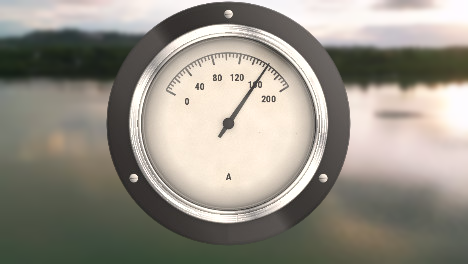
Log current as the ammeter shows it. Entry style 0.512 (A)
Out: 160 (A)
